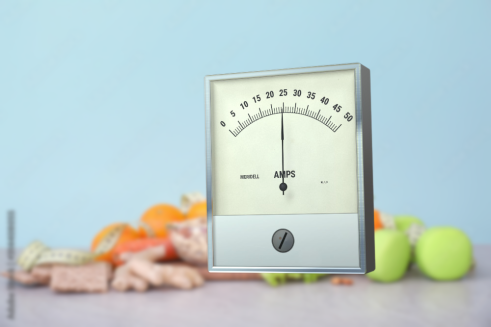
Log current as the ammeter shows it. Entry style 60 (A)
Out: 25 (A)
